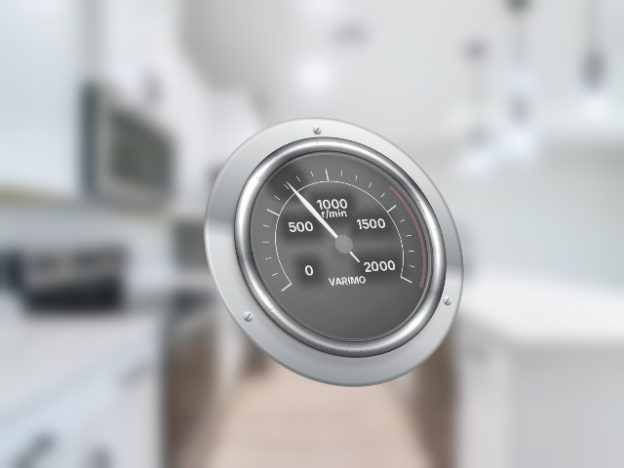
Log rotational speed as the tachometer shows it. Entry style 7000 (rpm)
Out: 700 (rpm)
